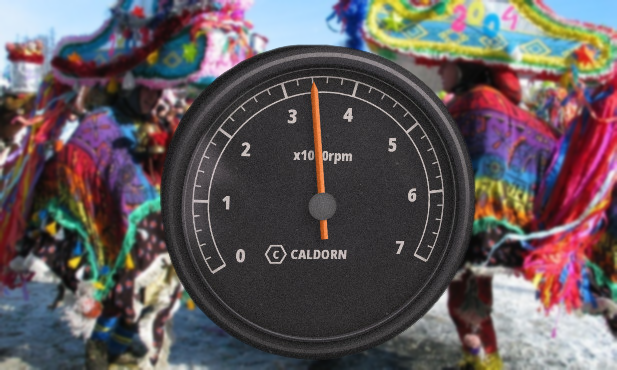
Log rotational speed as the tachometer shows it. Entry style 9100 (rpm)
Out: 3400 (rpm)
